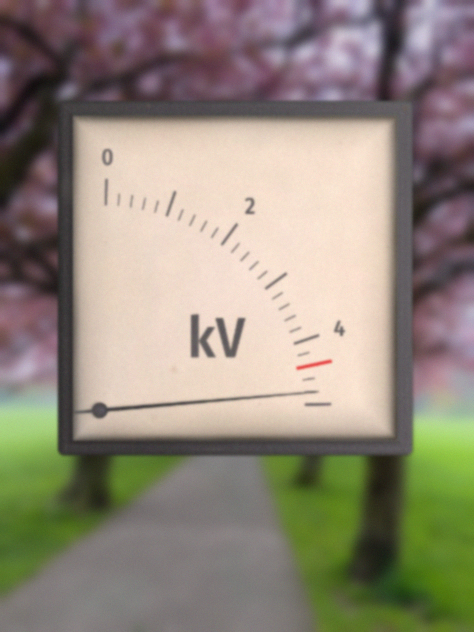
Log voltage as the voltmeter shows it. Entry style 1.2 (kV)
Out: 4.8 (kV)
